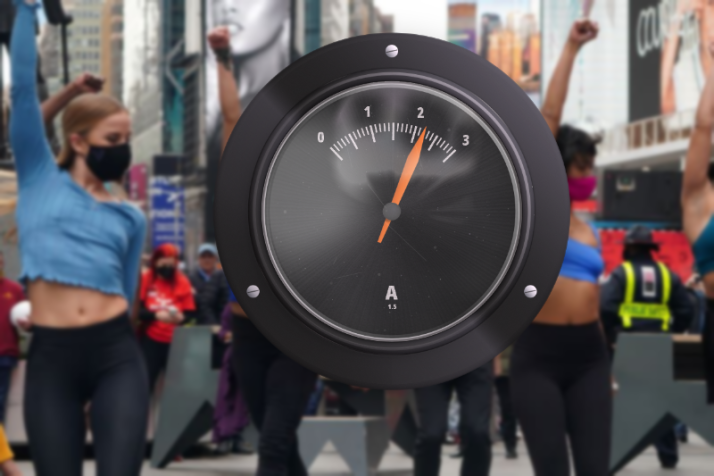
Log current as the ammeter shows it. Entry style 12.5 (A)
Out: 2.2 (A)
